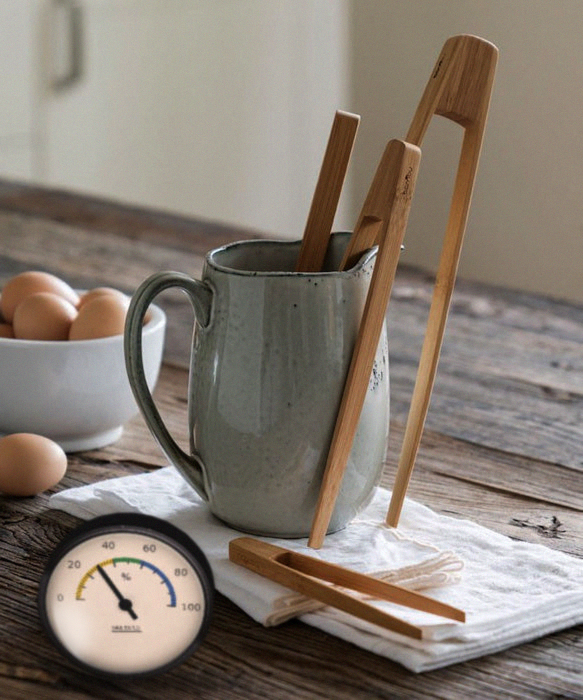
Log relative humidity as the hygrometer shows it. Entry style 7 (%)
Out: 30 (%)
